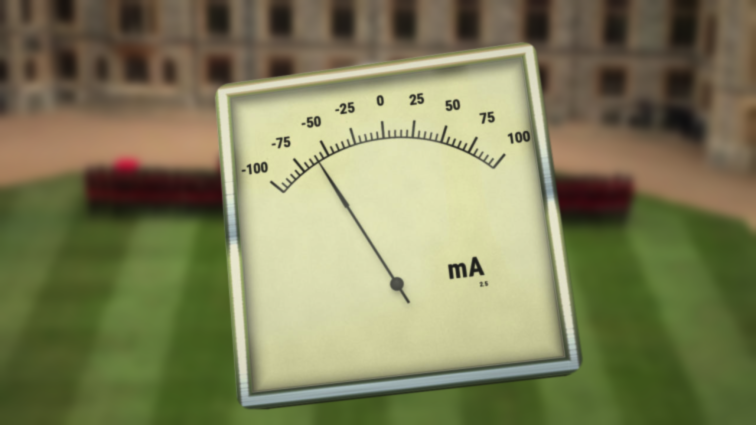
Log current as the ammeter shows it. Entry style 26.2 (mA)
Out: -60 (mA)
